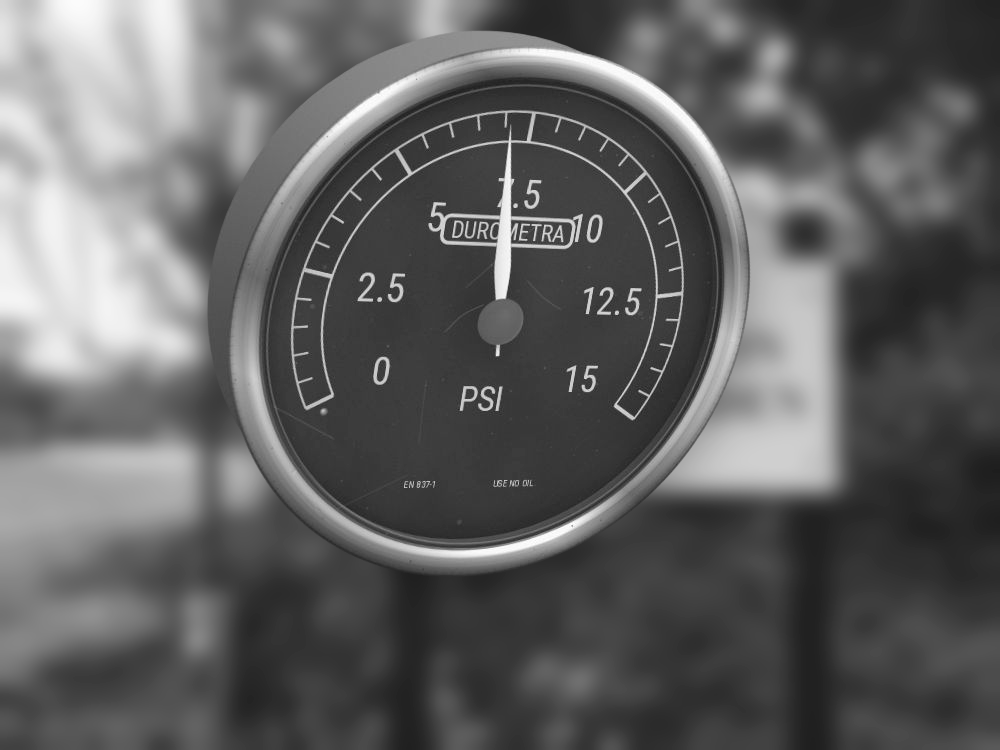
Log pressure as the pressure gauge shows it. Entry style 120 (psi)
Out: 7 (psi)
